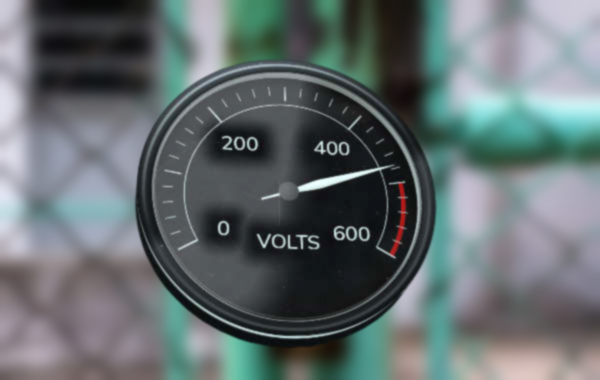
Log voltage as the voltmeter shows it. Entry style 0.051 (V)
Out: 480 (V)
